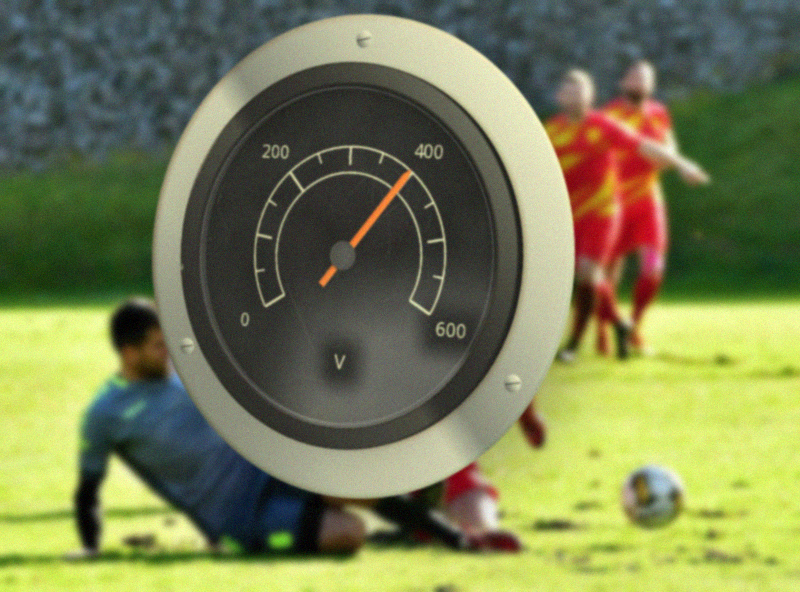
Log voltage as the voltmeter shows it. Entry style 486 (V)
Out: 400 (V)
